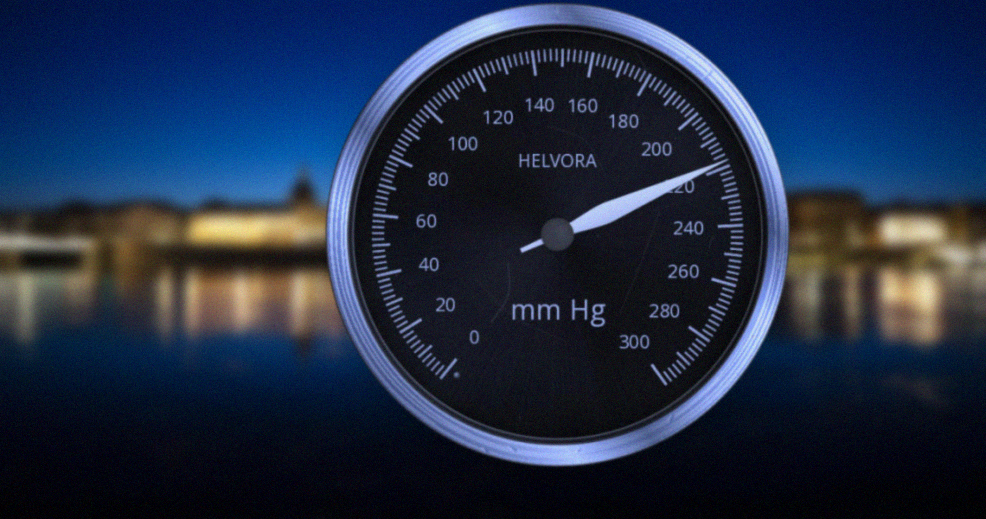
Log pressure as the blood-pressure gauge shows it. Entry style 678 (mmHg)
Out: 218 (mmHg)
